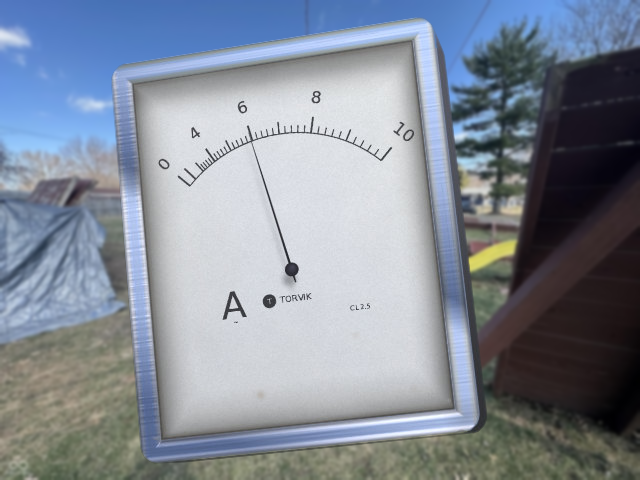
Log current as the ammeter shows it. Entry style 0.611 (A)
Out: 6 (A)
